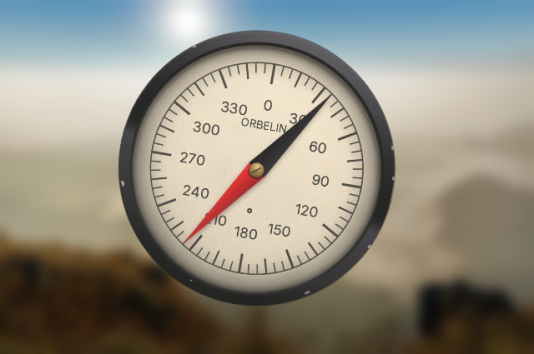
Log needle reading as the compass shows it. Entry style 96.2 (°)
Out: 215 (°)
